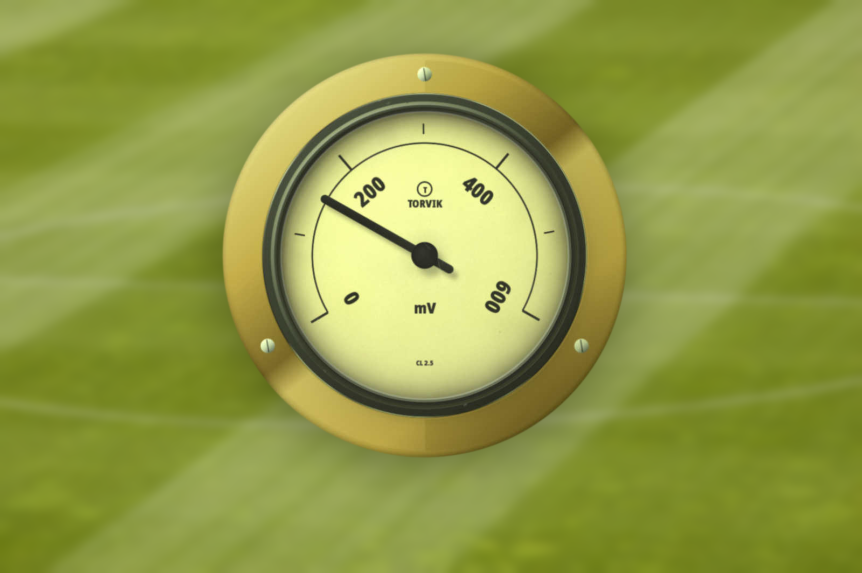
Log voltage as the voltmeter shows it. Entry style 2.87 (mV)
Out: 150 (mV)
